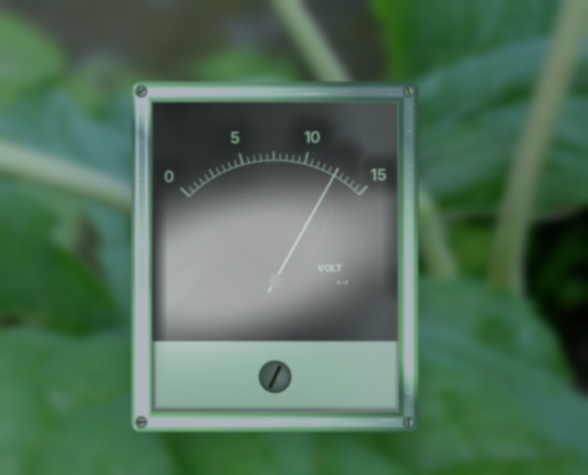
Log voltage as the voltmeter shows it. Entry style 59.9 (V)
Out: 12.5 (V)
